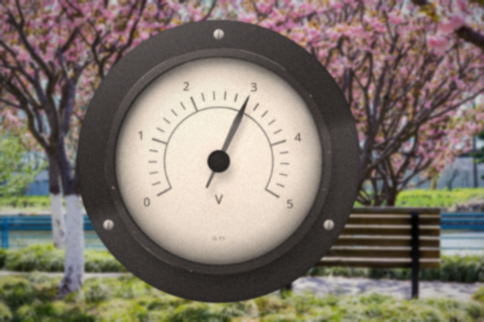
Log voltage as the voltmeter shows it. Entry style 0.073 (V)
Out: 3 (V)
